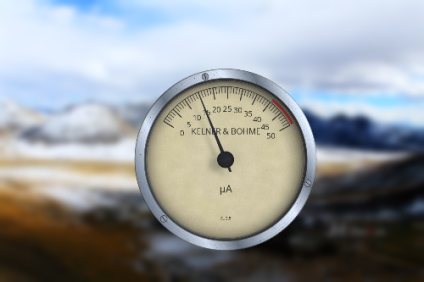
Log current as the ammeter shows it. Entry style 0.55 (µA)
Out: 15 (µA)
